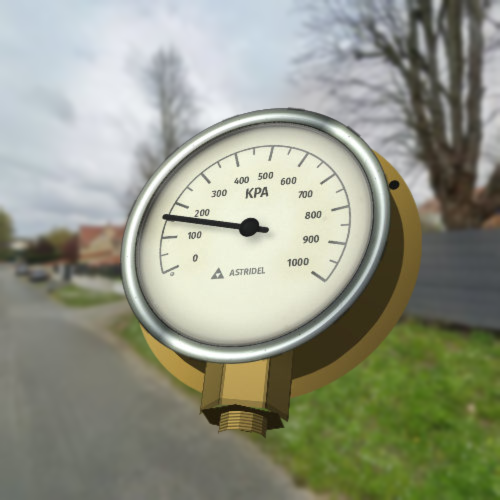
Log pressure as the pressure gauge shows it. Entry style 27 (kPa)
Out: 150 (kPa)
